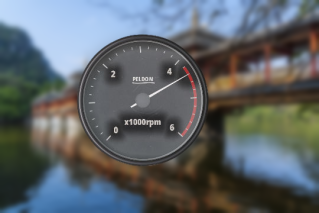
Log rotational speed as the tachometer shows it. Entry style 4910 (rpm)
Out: 4400 (rpm)
